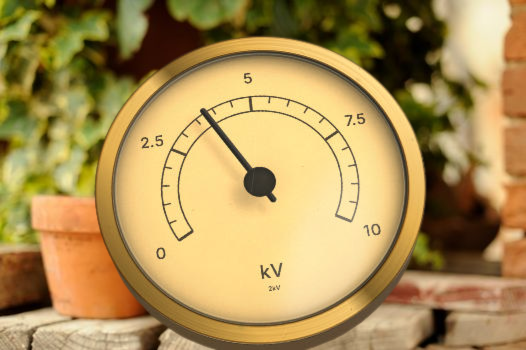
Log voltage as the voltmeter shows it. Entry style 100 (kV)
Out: 3.75 (kV)
